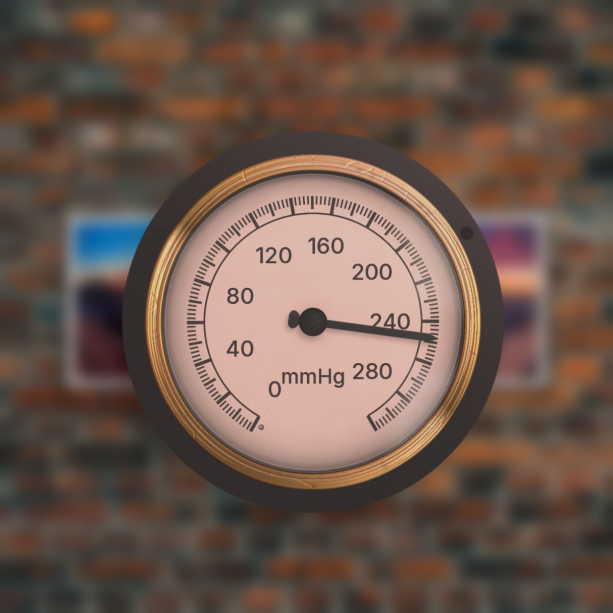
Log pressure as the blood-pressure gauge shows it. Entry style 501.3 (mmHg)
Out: 248 (mmHg)
